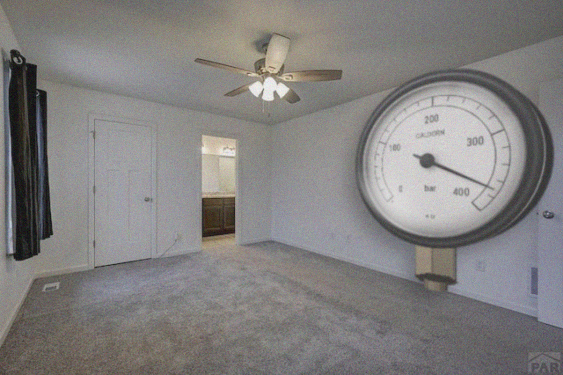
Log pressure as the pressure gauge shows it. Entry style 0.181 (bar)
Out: 370 (bar)
